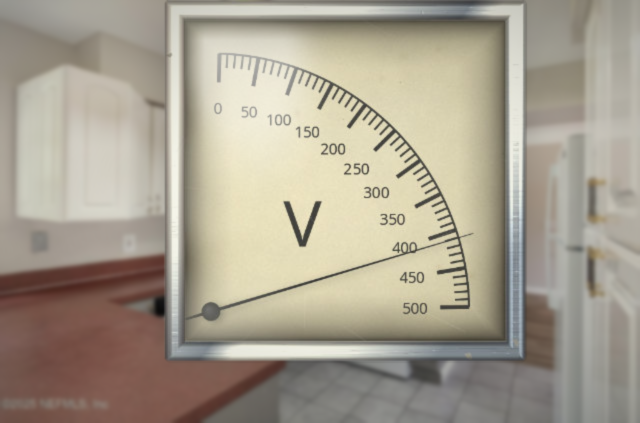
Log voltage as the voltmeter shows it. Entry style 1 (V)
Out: 410 (V)
